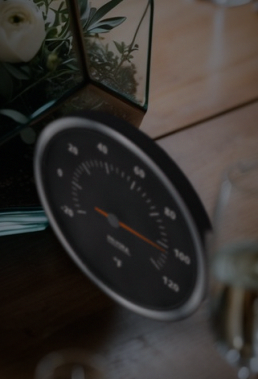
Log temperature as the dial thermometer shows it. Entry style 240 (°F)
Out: 100 (°F)
